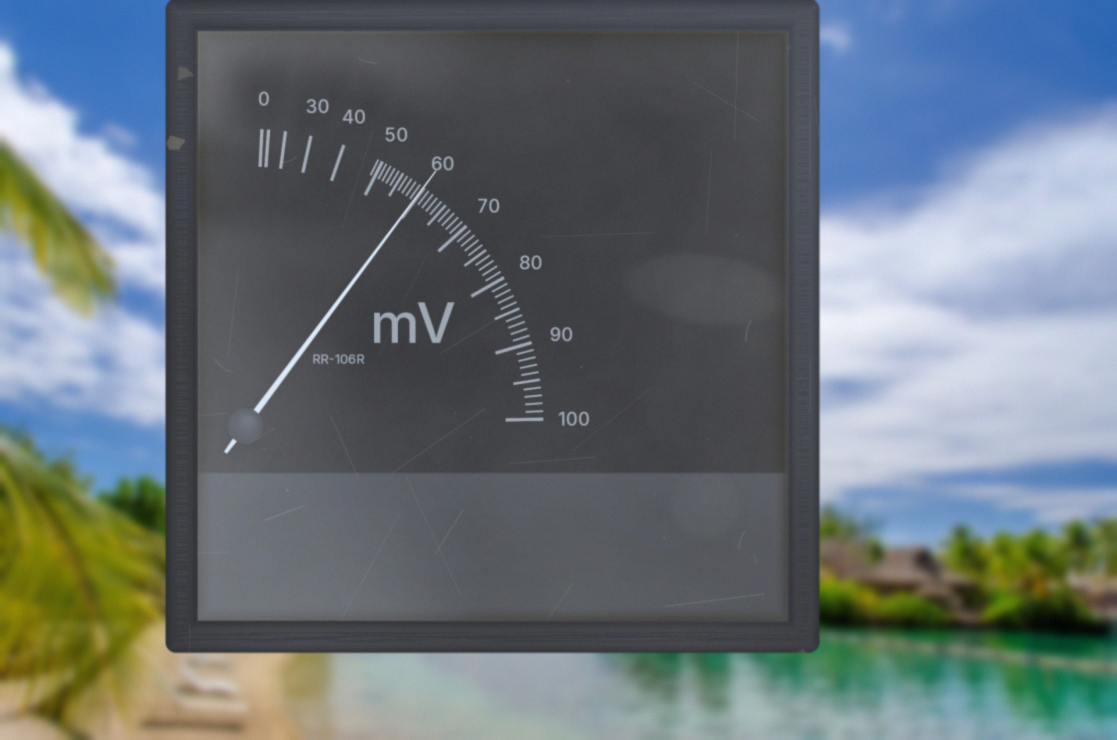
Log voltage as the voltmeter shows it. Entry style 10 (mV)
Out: 60 (mV)
